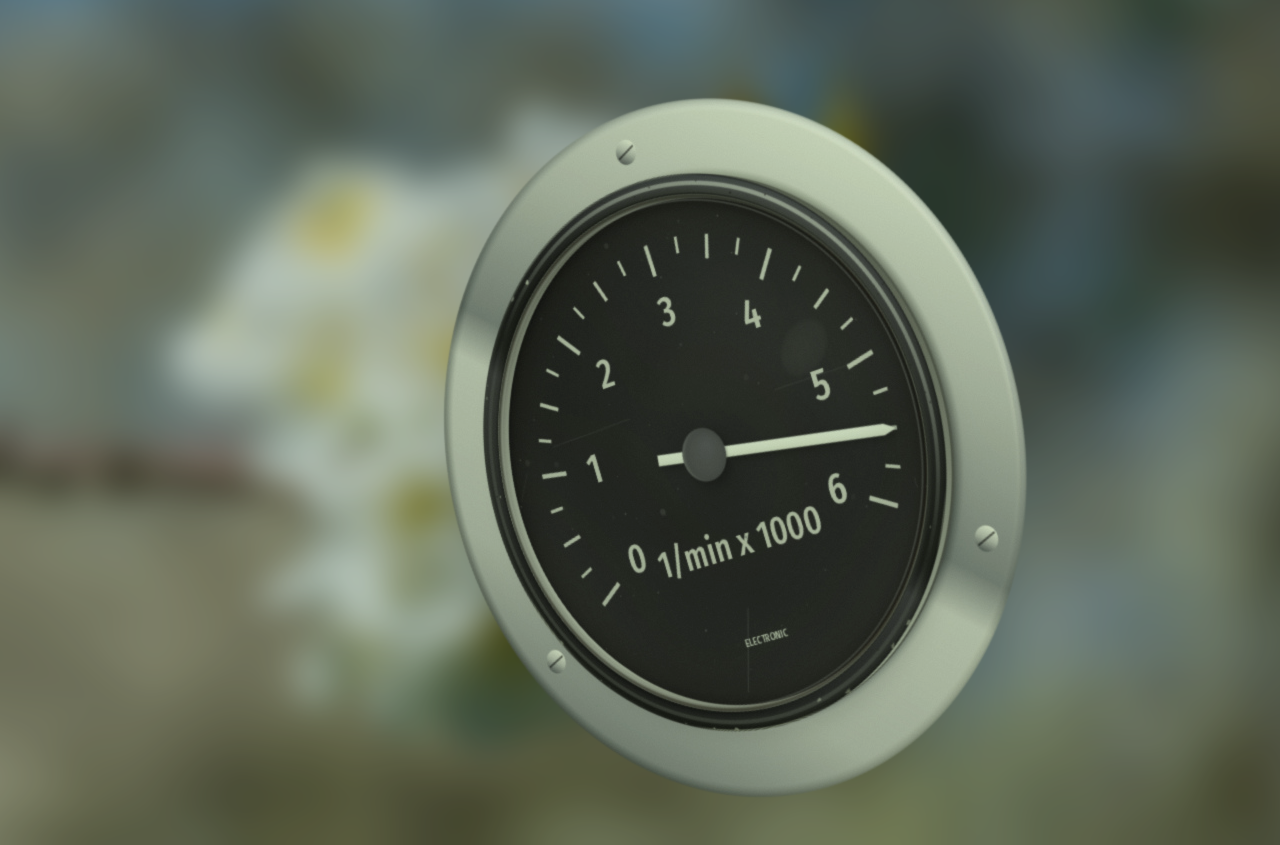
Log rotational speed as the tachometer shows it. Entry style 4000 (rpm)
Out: 5500 (rpm)
